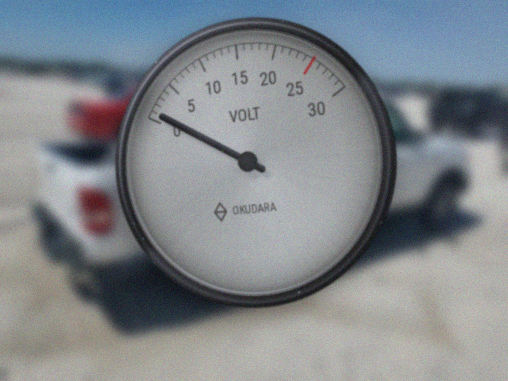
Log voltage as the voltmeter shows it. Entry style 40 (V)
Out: 1 (V)
